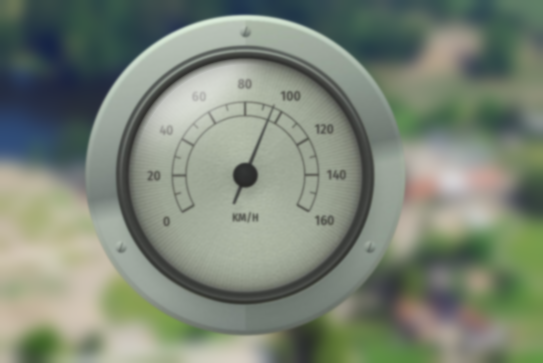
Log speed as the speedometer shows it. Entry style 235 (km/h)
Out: 95 (km/h)
